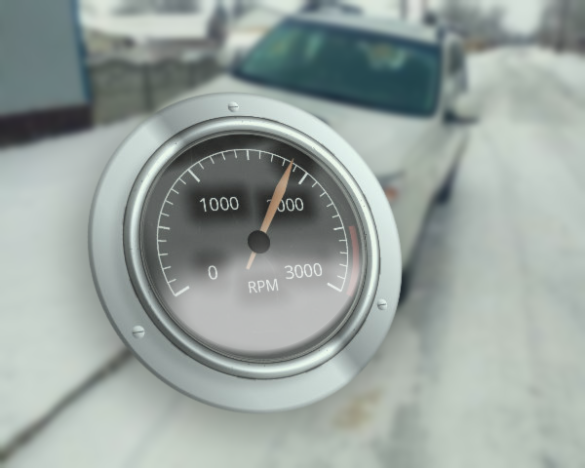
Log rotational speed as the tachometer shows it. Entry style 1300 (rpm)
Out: 1850 (rpm)
